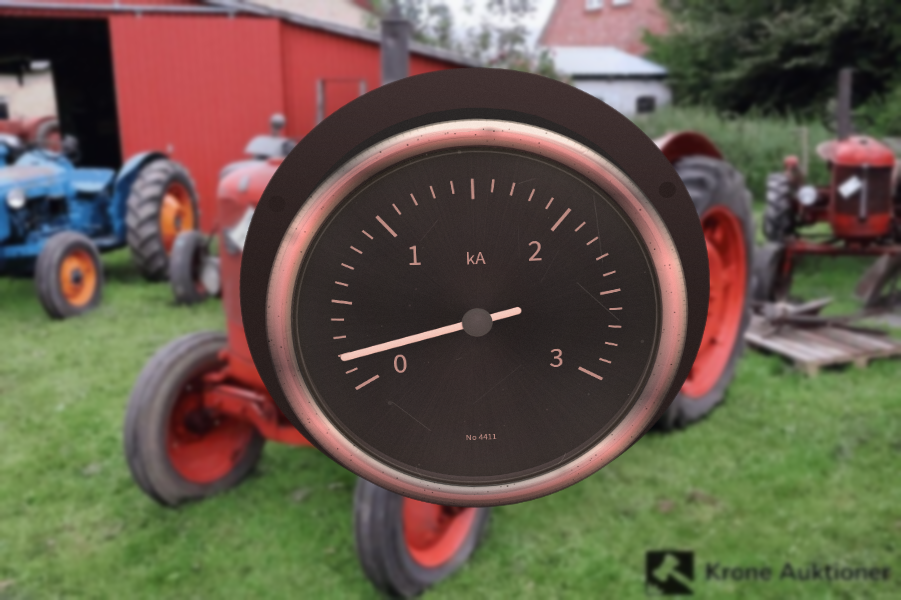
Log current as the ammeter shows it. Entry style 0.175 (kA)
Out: 0.2 (kA)
